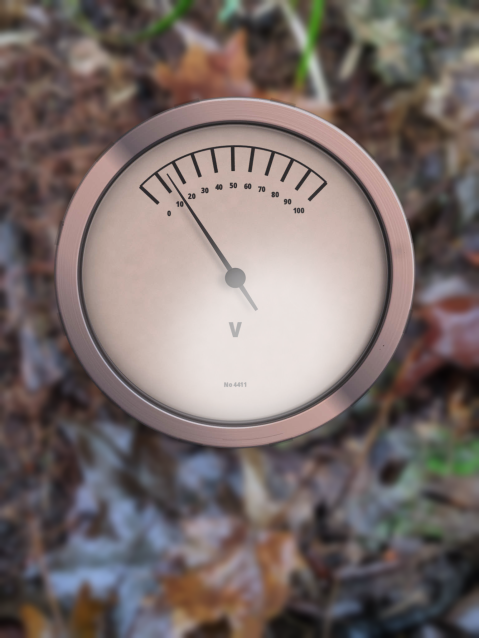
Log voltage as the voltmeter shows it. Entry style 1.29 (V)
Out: 15 (V)
